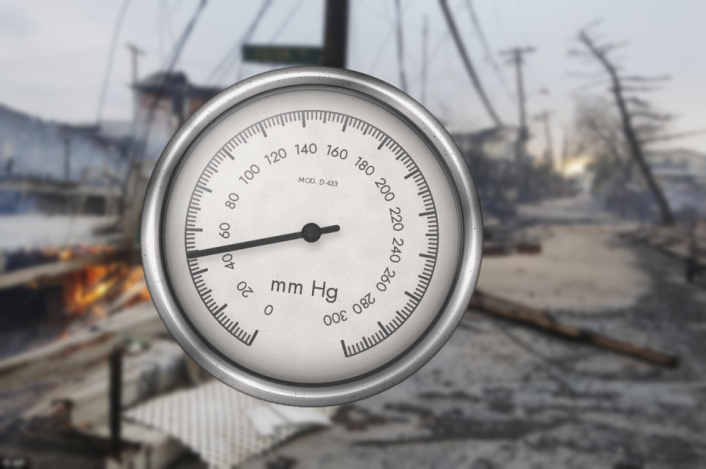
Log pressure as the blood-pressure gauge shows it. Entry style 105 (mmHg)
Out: 48 (mmHg)
